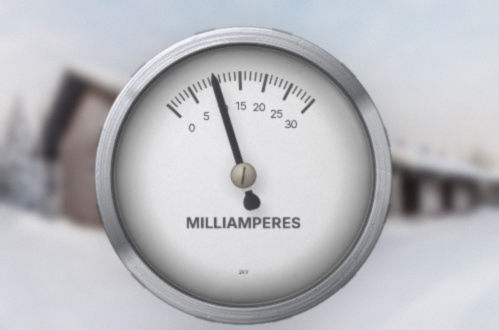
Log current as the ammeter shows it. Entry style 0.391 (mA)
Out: 10 (mA)
